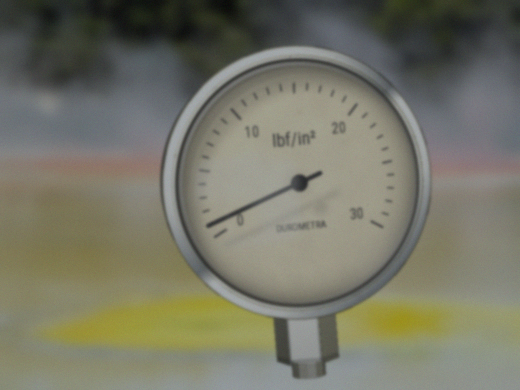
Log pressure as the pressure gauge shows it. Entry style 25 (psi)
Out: 1 (psi)
